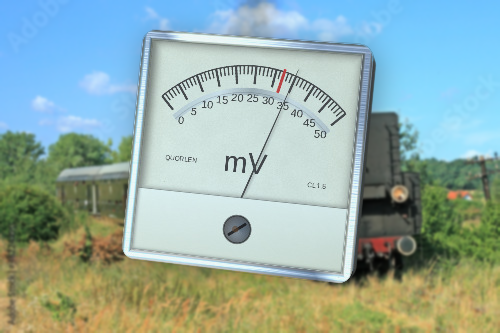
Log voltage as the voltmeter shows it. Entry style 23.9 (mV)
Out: 35 (mV)
